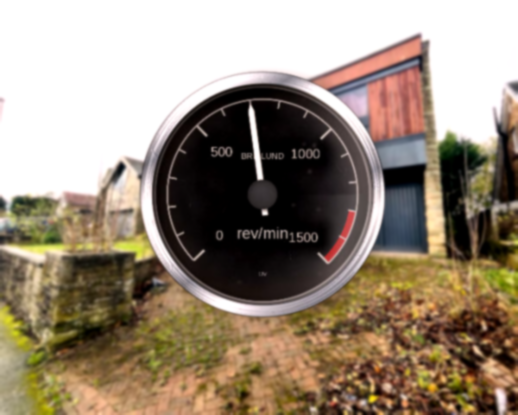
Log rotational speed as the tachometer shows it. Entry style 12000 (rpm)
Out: 700 (rpm)
